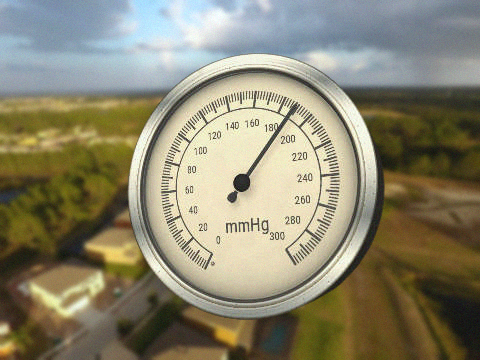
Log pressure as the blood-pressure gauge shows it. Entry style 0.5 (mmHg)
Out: 190 (mmHg)
